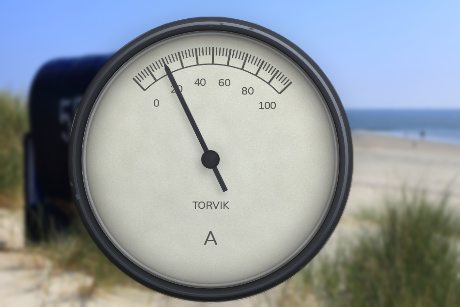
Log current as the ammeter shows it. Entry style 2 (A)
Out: 20 (A)
